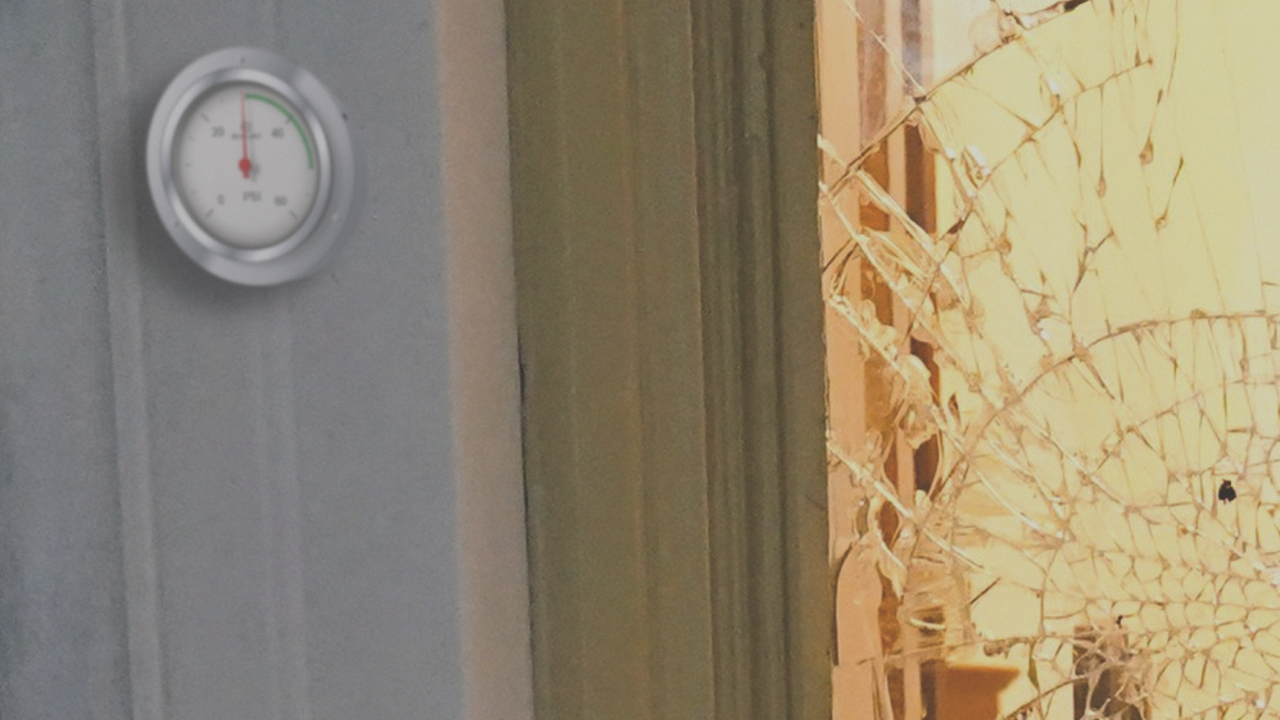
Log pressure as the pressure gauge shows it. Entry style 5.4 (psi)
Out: 30 (psi)
